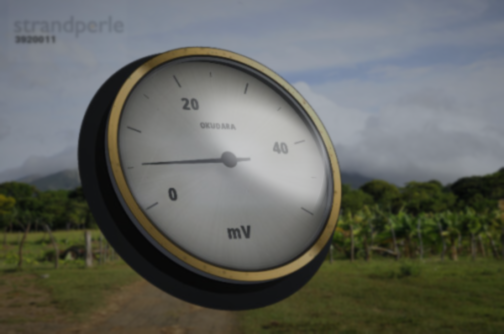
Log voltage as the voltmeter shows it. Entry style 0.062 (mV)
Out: 5 (mV)
